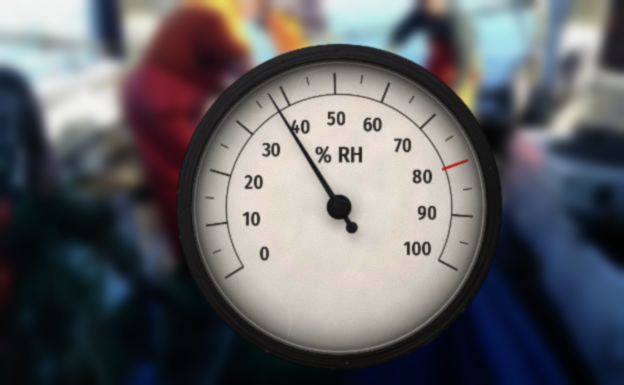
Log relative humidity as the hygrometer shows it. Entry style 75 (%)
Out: 37.5 (%)
